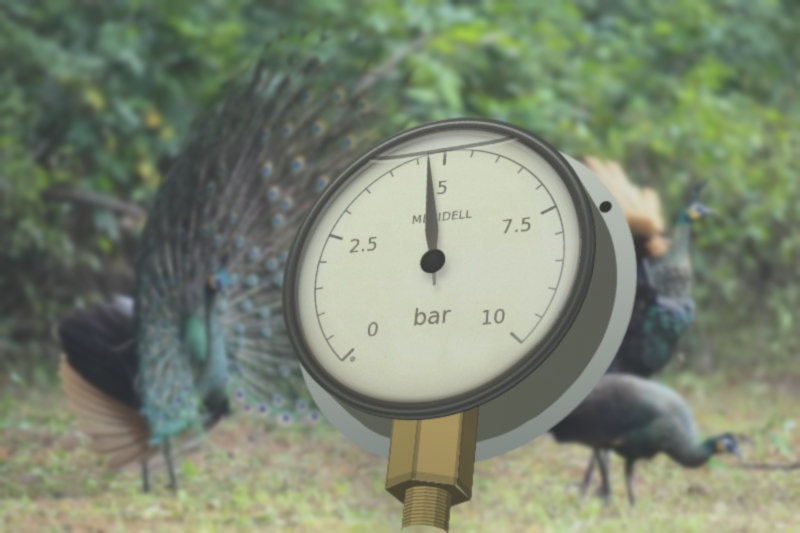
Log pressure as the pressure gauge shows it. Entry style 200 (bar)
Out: 4.75 (bar)
